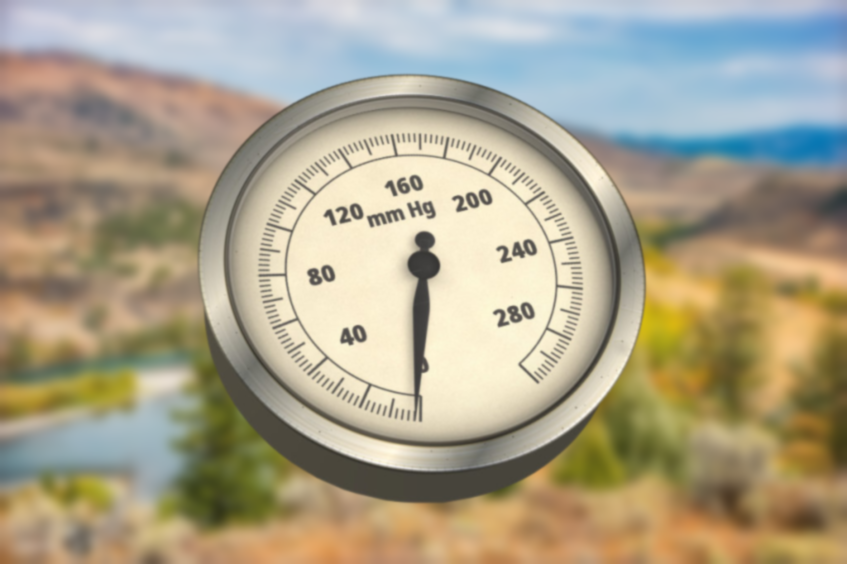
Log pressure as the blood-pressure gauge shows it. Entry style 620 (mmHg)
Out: 2 (mmHg)
